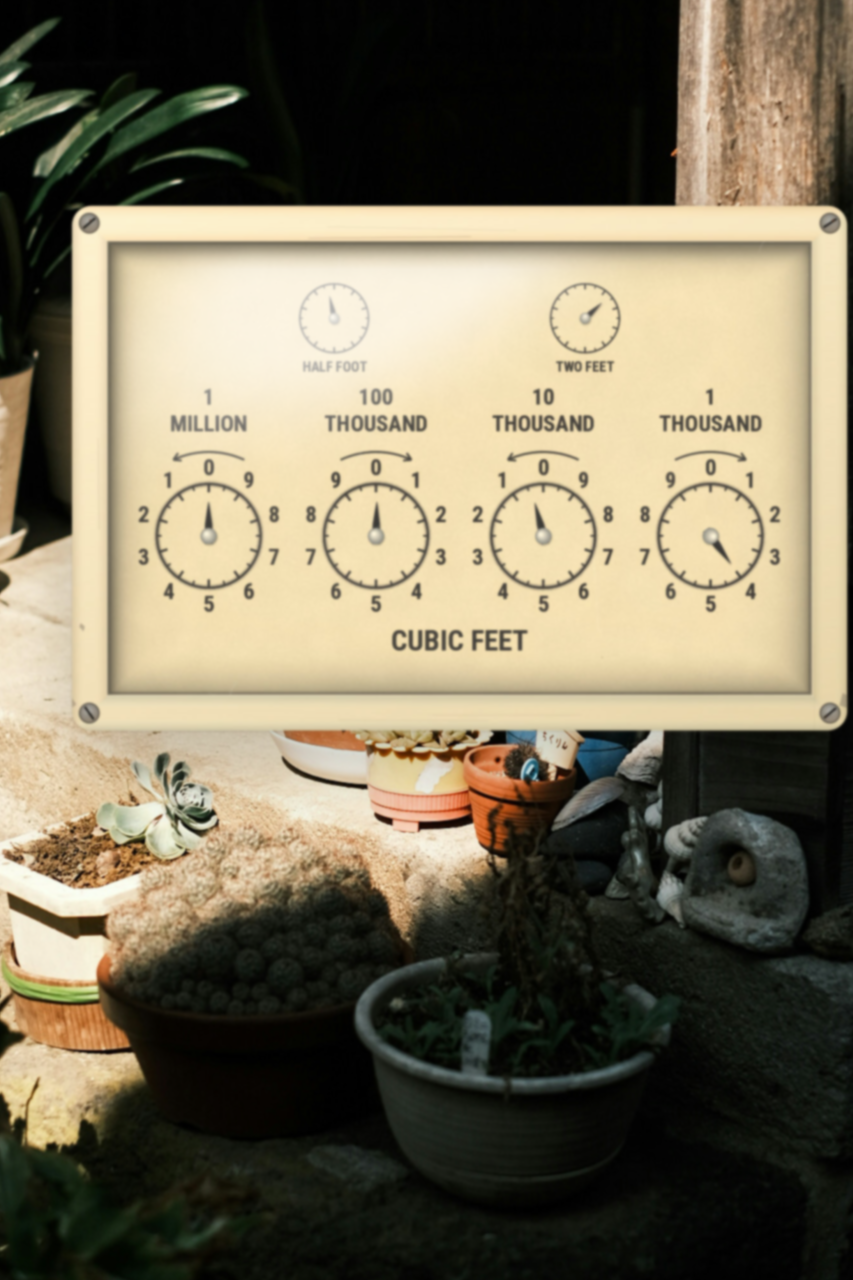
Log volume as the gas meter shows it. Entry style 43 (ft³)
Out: 400 (ft³)
